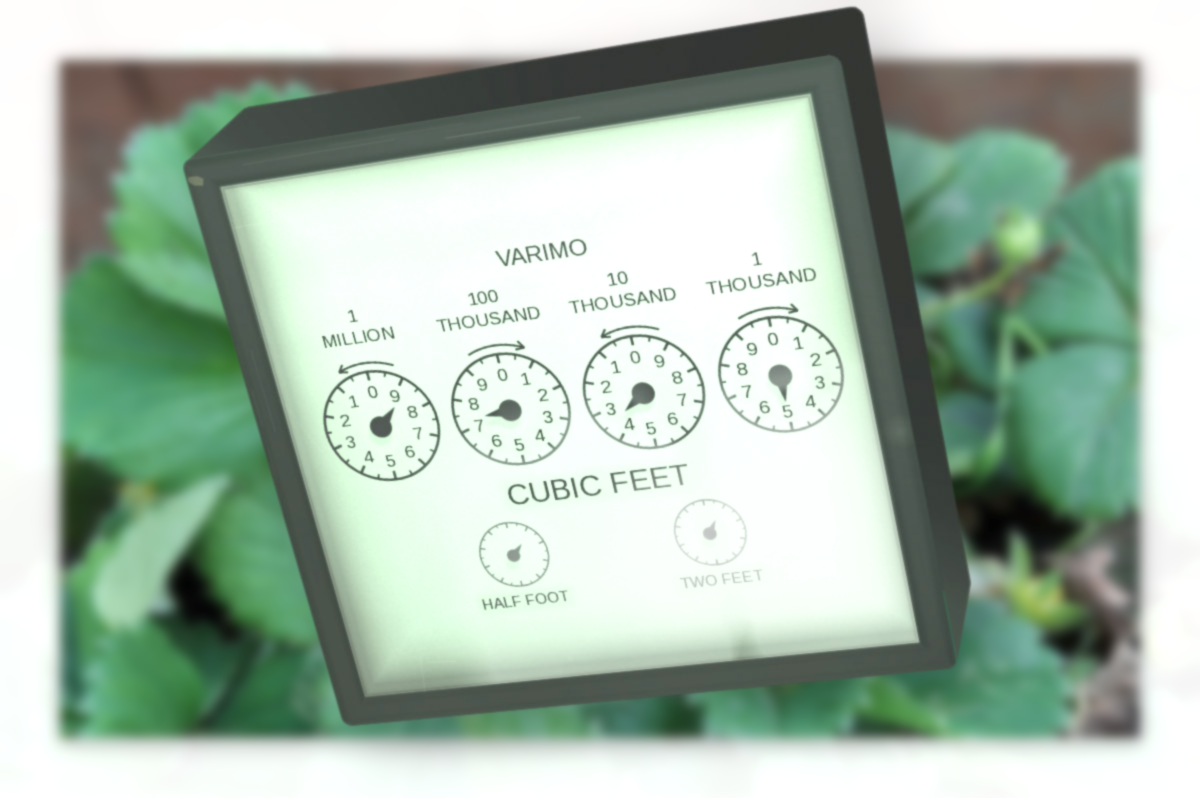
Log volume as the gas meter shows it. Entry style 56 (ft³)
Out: 873500 (ft³)
